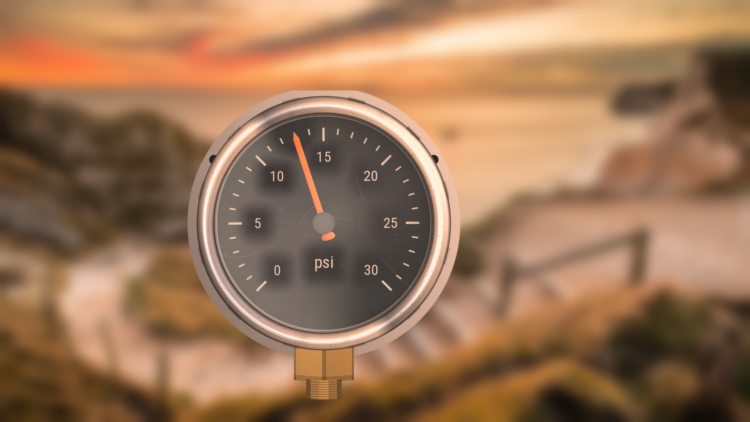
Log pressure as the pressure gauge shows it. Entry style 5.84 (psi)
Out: 13 (psi)
